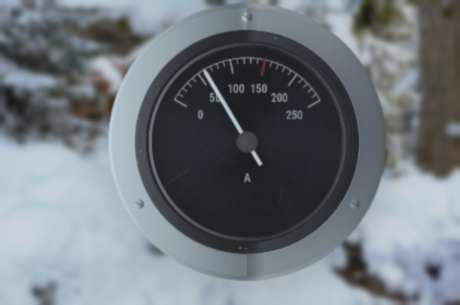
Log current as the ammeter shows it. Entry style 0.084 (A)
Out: 60 (A)
